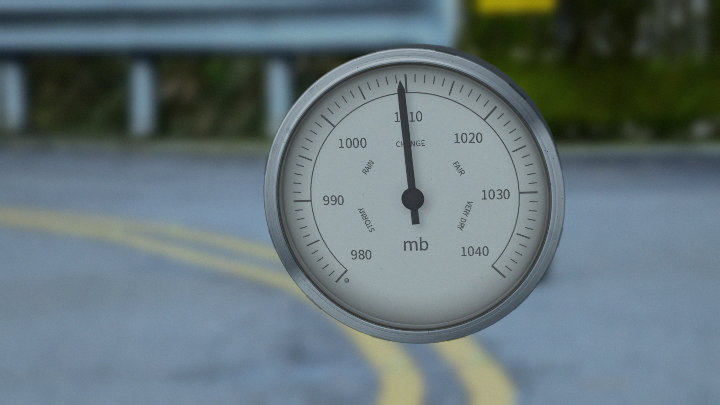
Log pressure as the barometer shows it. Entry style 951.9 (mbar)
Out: 1009.5 (mbar)
